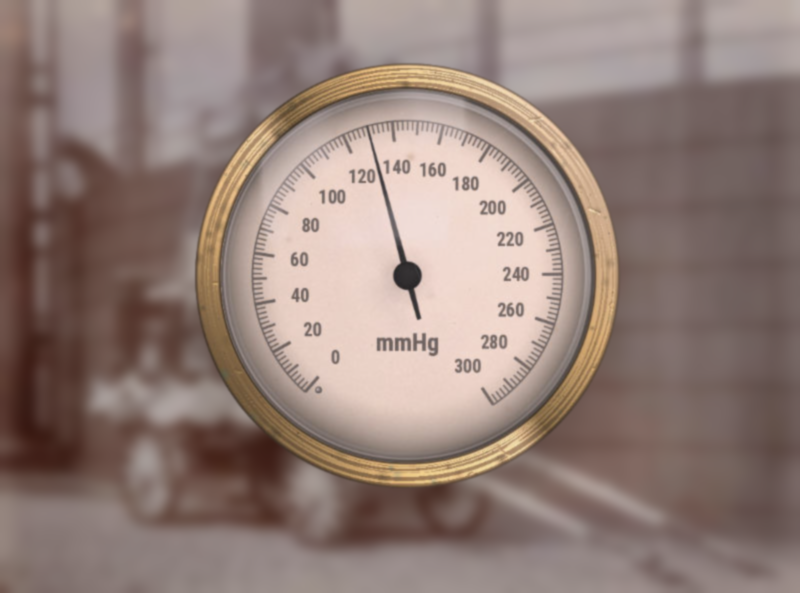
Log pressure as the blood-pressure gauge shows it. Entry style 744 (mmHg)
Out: 130 (mmHg)
